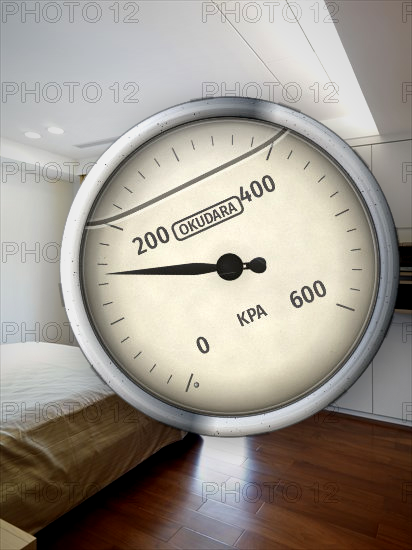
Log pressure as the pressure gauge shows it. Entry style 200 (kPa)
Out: 150 (kPa)
